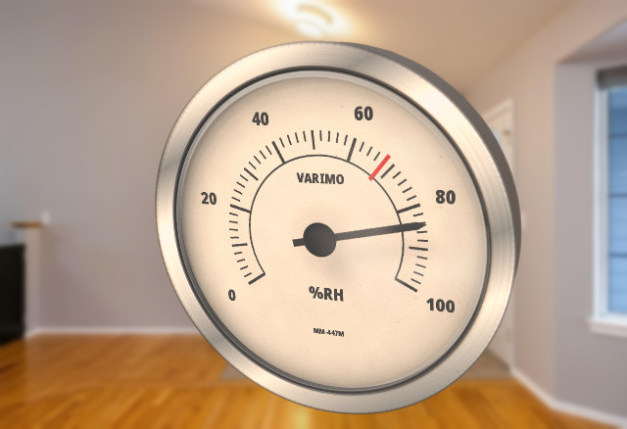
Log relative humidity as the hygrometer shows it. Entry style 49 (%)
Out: 84 (%)
